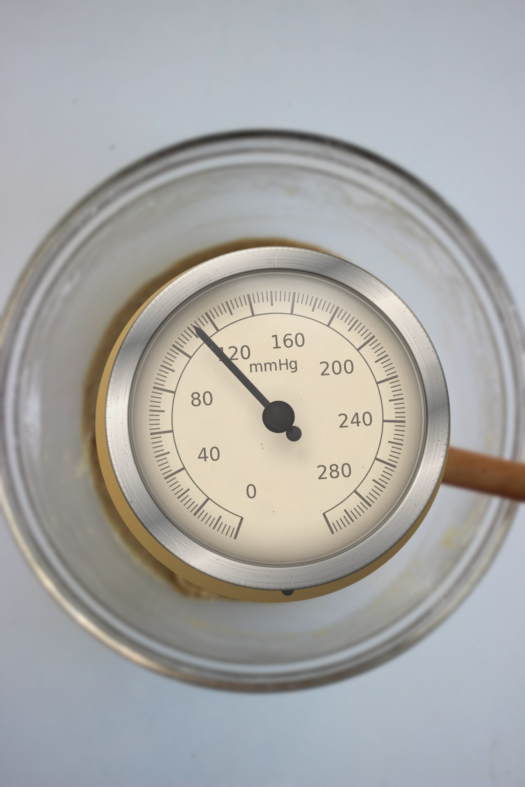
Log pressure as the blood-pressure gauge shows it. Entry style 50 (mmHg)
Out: 112 (mmHg)
